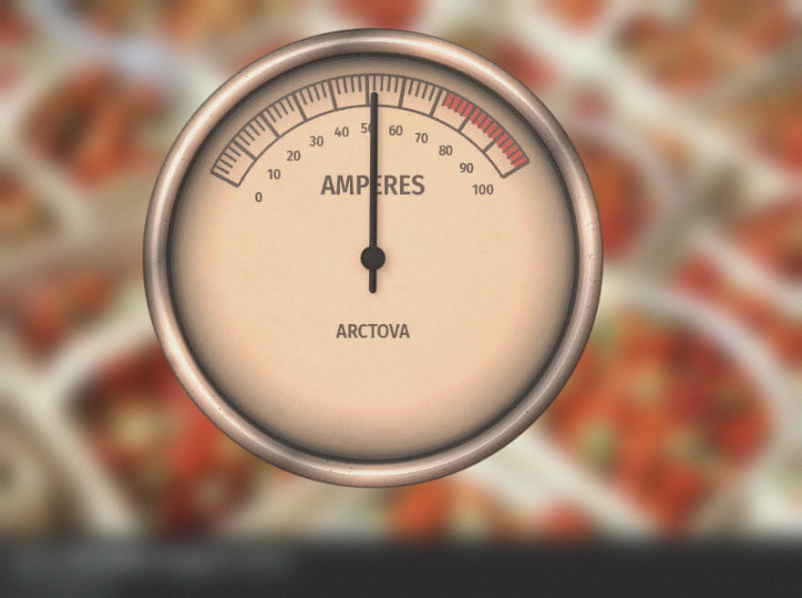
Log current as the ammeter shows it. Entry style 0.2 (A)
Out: 52 (A)
